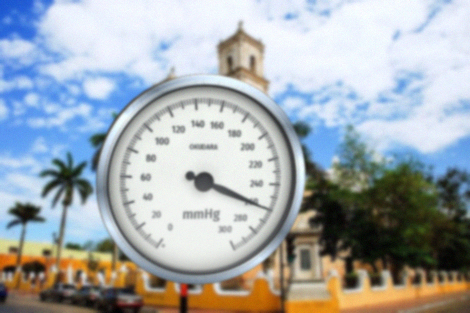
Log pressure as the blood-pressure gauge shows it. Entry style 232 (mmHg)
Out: 260 (mmHg)
